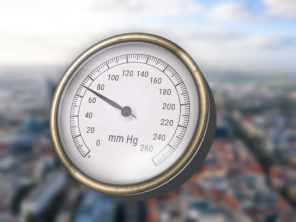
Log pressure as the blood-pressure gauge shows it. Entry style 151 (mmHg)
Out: 70 (mmHg)
